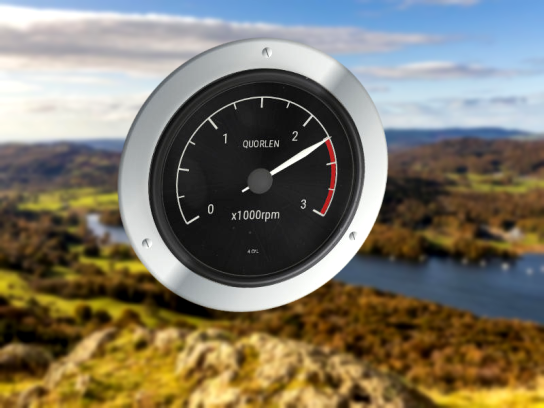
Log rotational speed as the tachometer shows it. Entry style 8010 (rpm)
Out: 2250 (rpm)
